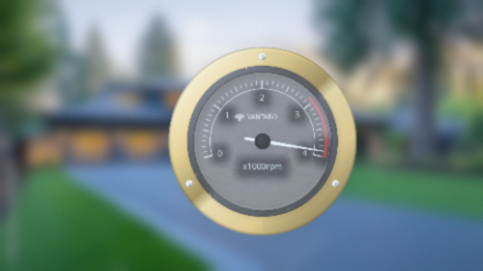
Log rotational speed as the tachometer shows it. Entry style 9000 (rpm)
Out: 3900 (rpm)
